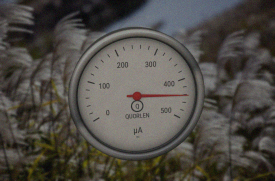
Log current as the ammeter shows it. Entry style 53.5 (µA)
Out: 440 (µA)
